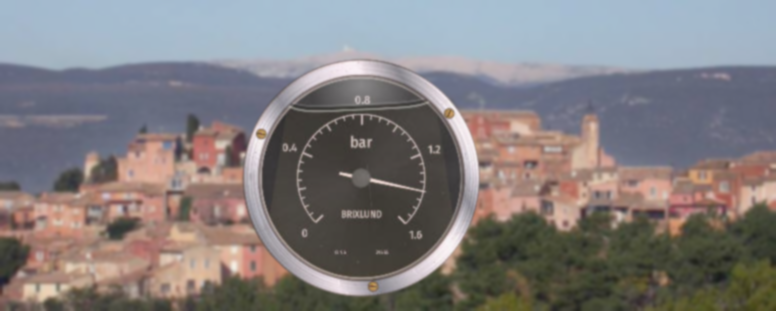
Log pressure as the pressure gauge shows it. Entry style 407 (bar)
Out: 1.4 (bar)
